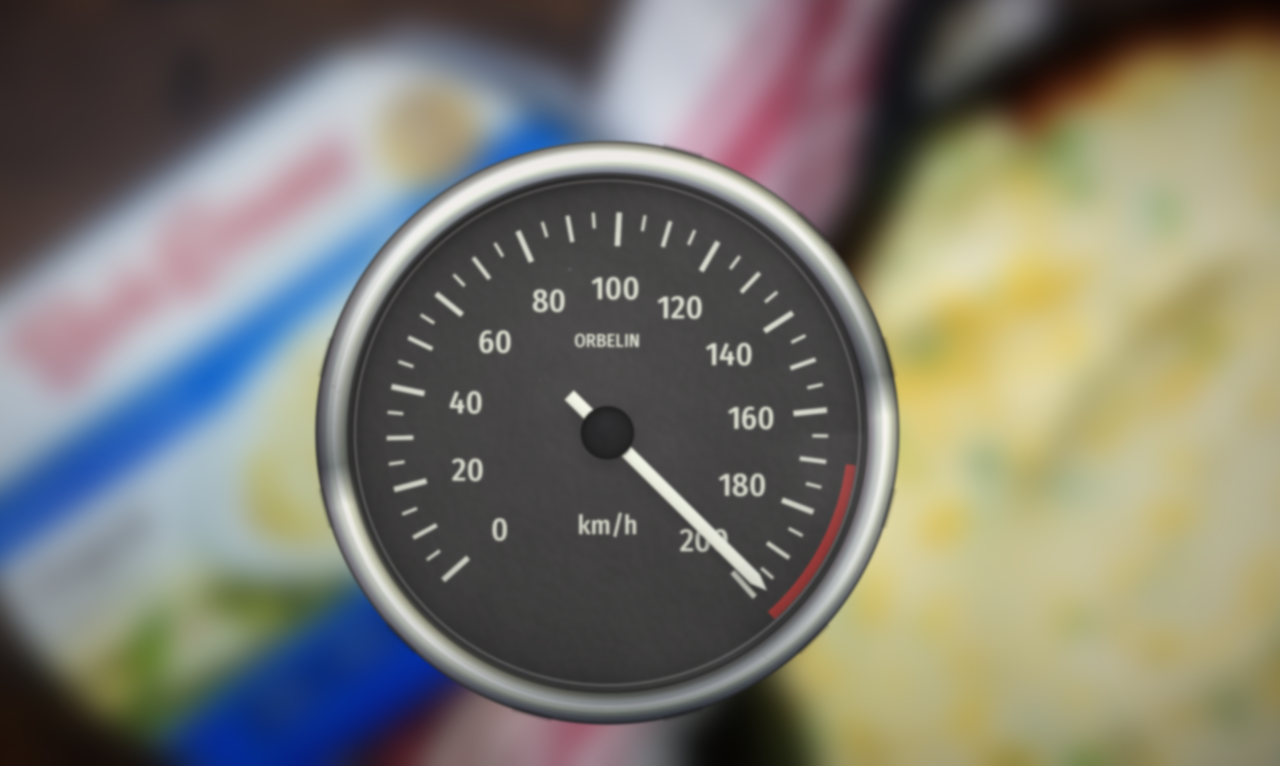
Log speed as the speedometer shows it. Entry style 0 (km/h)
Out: 197.5 (km/h)
